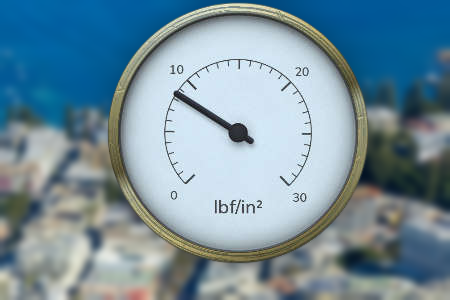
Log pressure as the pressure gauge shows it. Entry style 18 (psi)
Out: 8.5 (psi)
